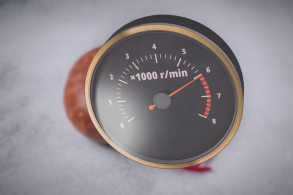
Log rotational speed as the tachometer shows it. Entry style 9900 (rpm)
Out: 6000 (rpm)
